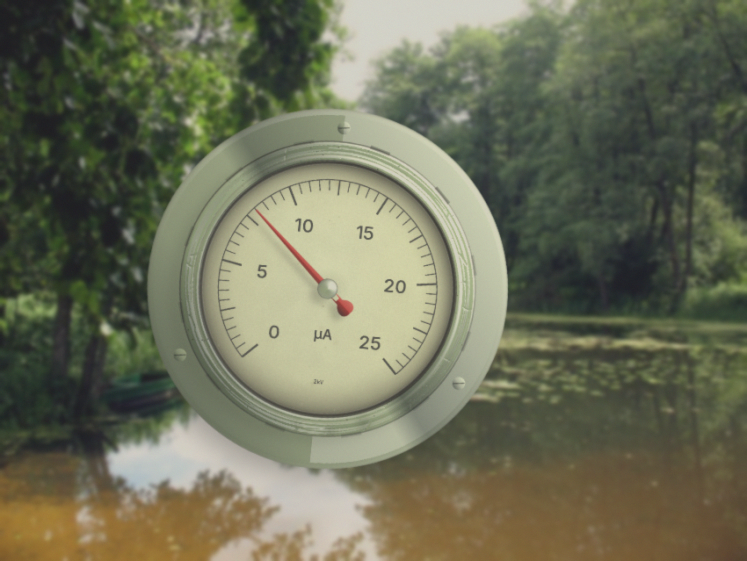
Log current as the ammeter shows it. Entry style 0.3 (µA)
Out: 8 (µA)
